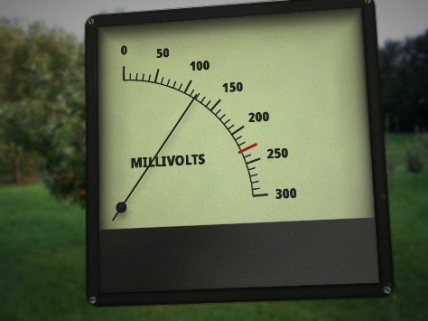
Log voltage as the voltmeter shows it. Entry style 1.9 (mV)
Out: 120 (mV)
